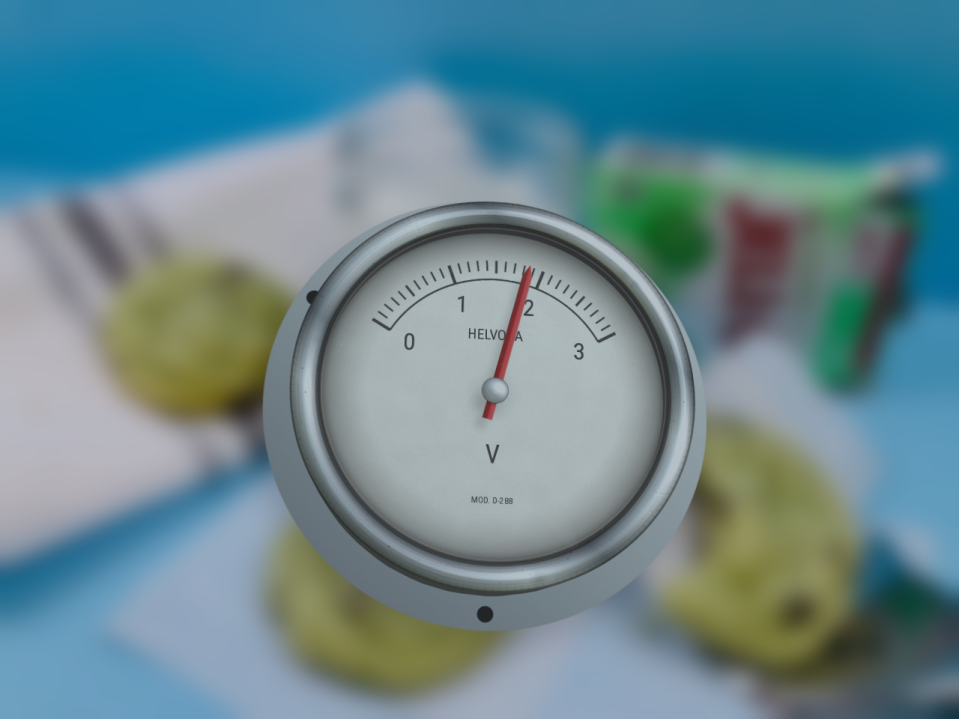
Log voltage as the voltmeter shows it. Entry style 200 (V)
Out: 1.85 (V)
